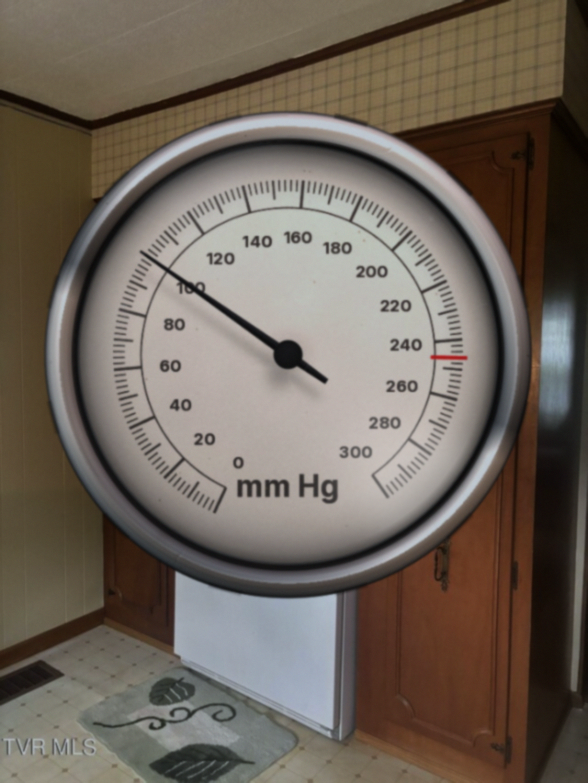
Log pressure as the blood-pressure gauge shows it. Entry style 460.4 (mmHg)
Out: 100 (mmHg)
